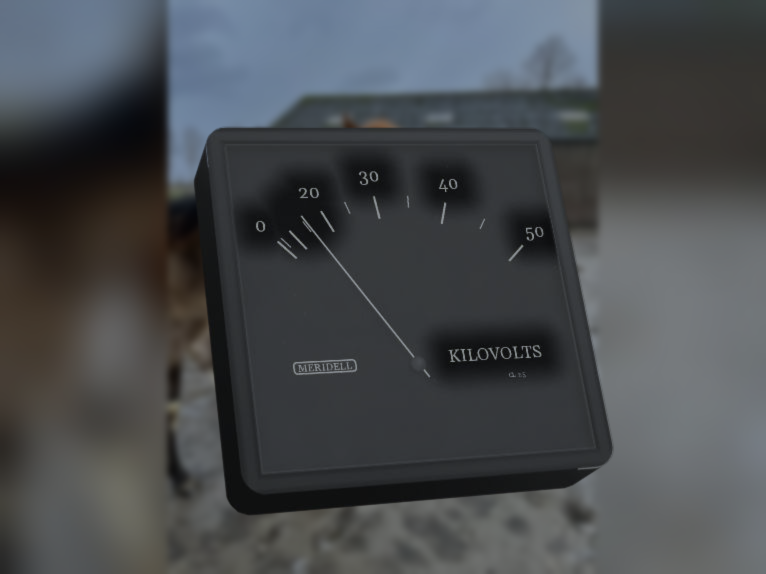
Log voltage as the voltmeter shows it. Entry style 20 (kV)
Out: 15 (kV)
